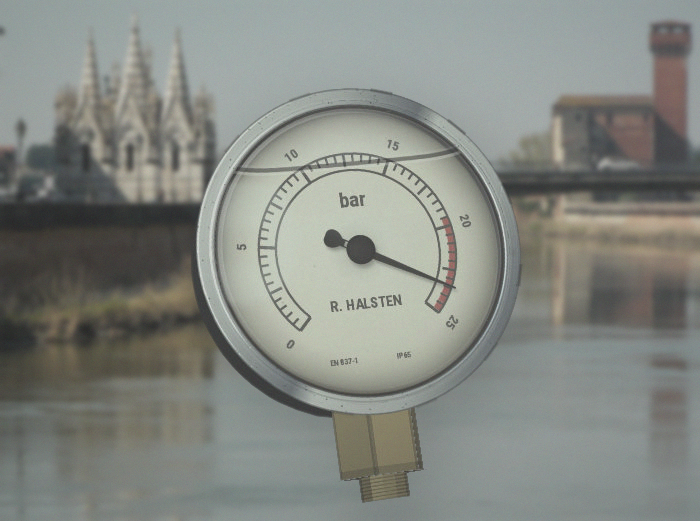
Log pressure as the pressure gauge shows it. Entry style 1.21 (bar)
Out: 23.5 (bar)
